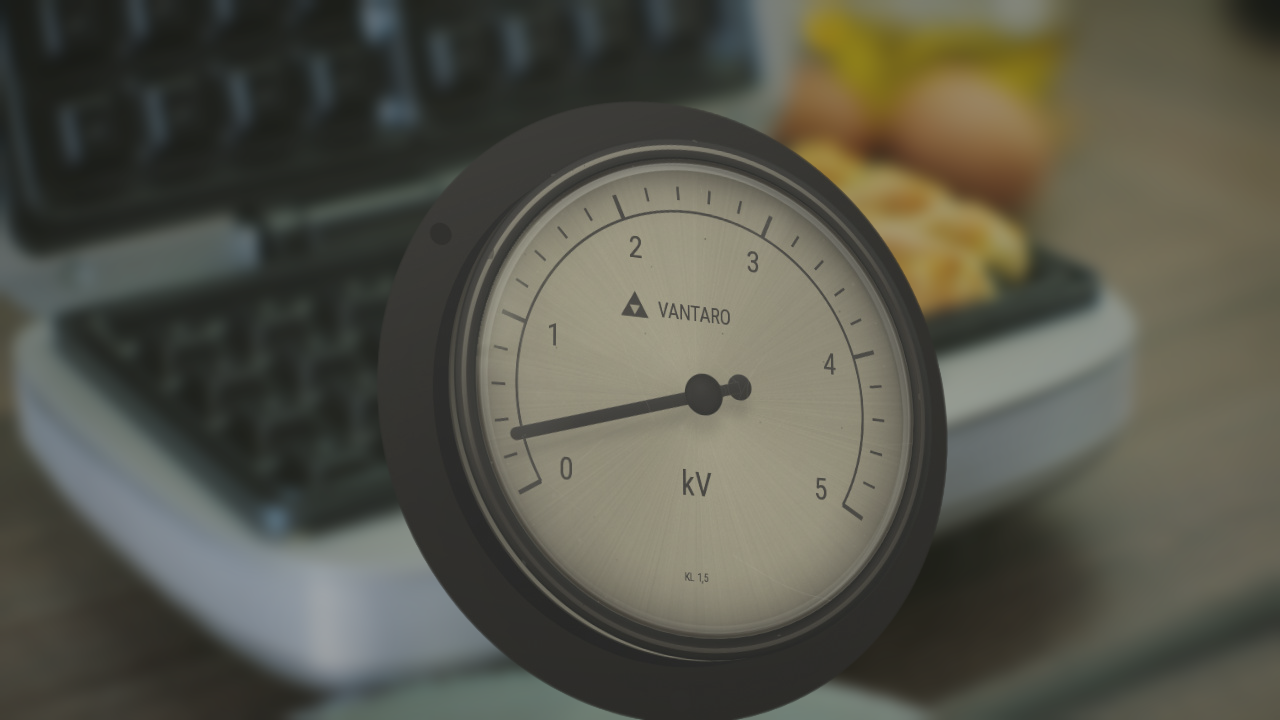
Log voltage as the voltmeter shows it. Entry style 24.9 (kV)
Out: 0.3 (kV)
